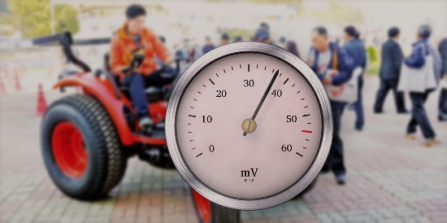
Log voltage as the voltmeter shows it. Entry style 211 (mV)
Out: 37 (mV)
